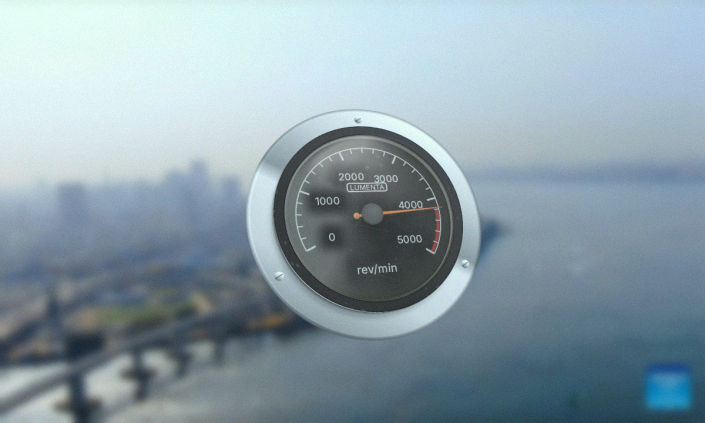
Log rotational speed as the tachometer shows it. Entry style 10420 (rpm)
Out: 4200 (rpm)
